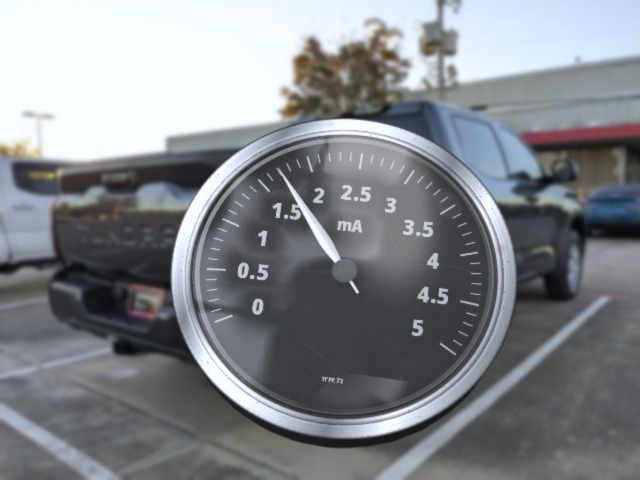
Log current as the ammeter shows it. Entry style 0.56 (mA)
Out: 1.7 (mA)
